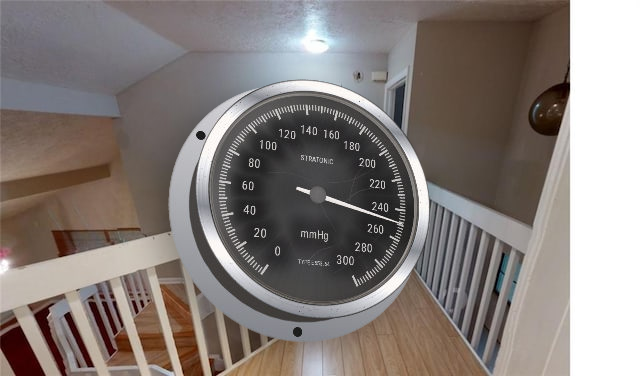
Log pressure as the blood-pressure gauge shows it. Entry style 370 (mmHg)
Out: 250 (mmHg)
